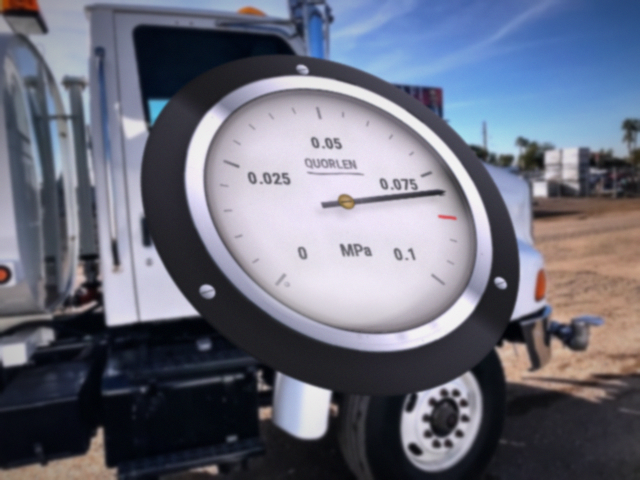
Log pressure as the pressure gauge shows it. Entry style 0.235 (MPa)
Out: 0.08 (MPa)
